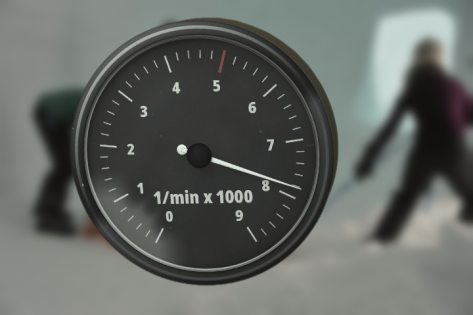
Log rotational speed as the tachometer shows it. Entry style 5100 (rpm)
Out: 7800 (rpm)
